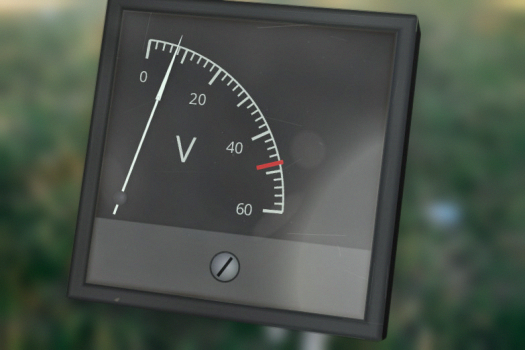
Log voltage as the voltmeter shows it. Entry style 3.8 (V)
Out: 8 (V)
